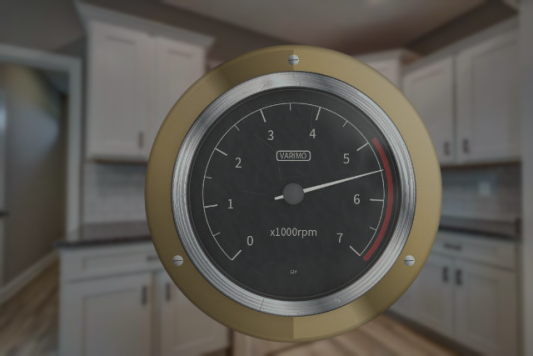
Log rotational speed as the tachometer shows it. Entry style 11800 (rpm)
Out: 5500 (rpm)
